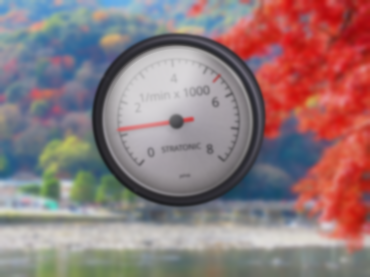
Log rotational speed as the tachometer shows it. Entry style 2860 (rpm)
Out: 1200 (rpm)
